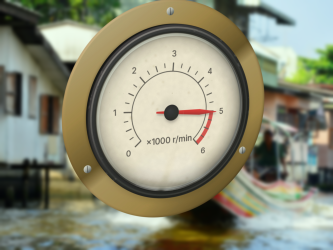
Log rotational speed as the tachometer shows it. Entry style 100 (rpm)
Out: 5000 (rpm)
